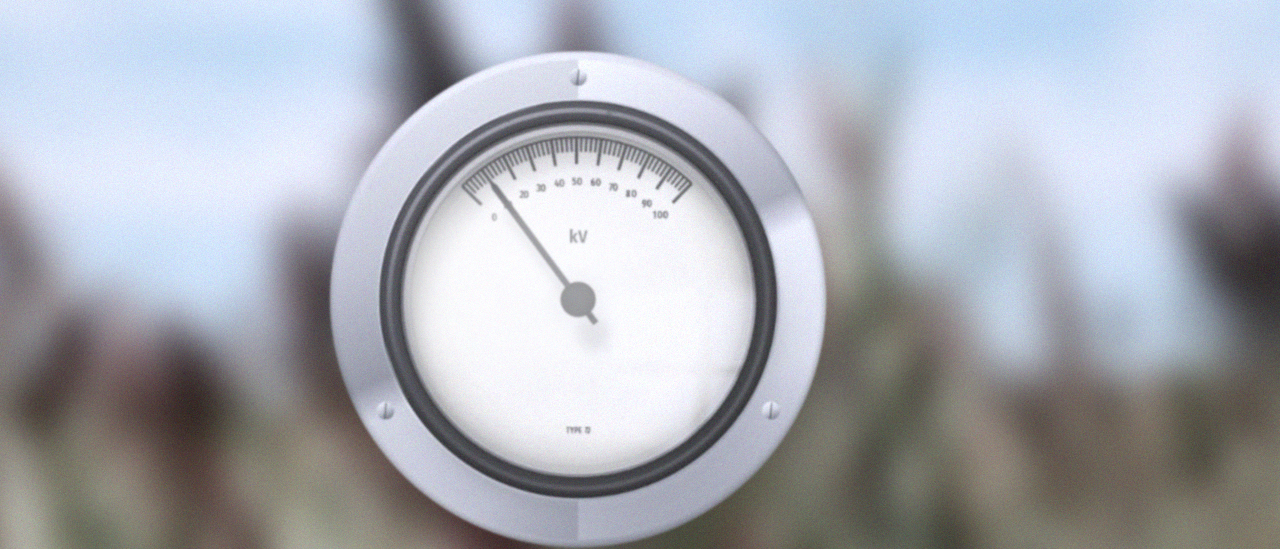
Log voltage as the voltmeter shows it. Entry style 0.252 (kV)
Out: 10 (kV)
